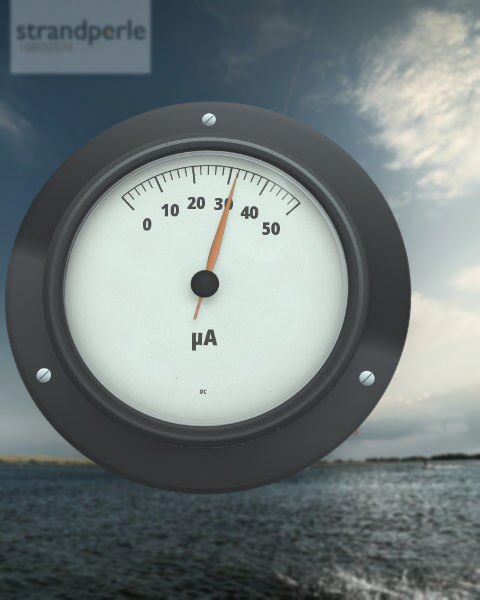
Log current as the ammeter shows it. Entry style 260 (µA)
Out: 32 (µA)
